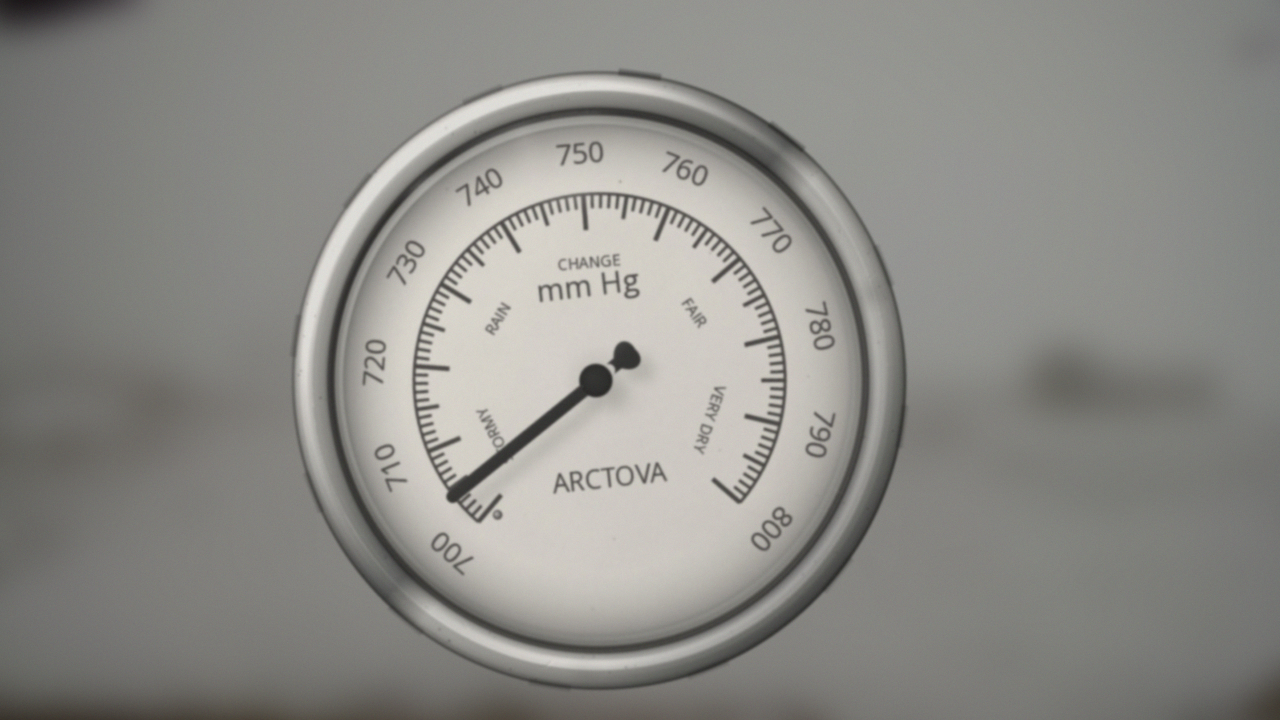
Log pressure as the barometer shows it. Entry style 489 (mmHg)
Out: 704 (mmHg)
